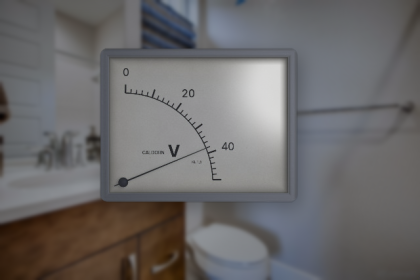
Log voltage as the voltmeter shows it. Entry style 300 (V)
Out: 38 (V)
